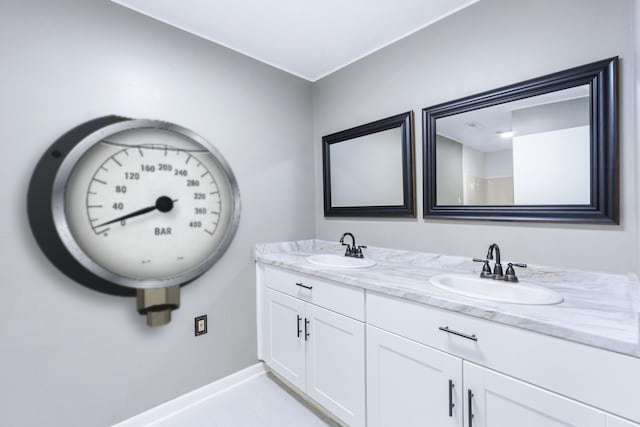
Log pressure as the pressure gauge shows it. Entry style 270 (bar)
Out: 10 (bar)
